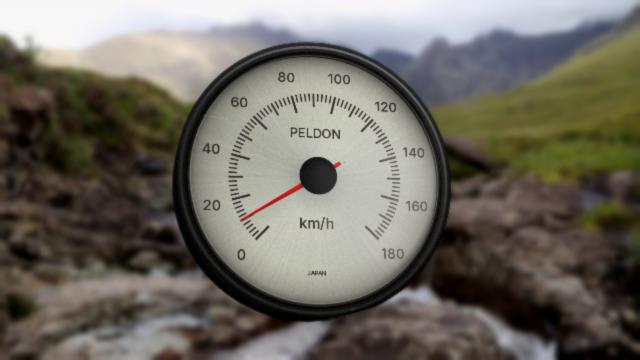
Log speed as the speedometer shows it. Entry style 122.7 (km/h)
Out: 10 (km/h)
